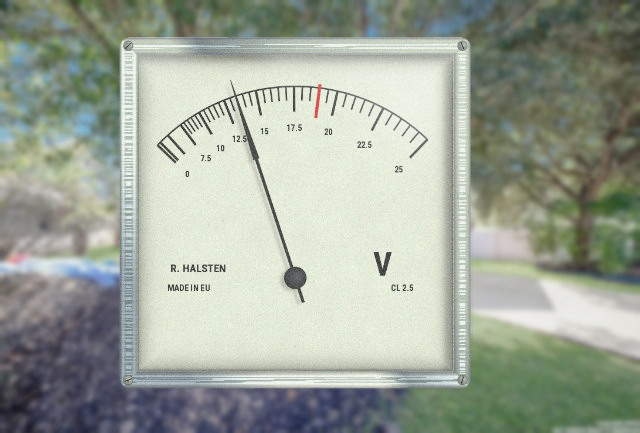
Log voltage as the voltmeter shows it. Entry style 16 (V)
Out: 13.5 (V)
